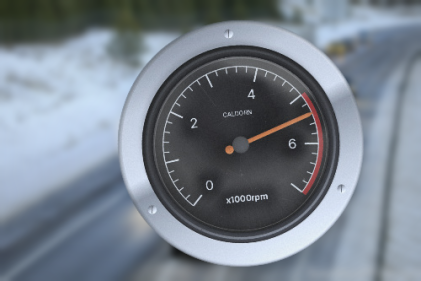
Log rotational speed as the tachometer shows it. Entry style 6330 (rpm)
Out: 5400 (rpm)
